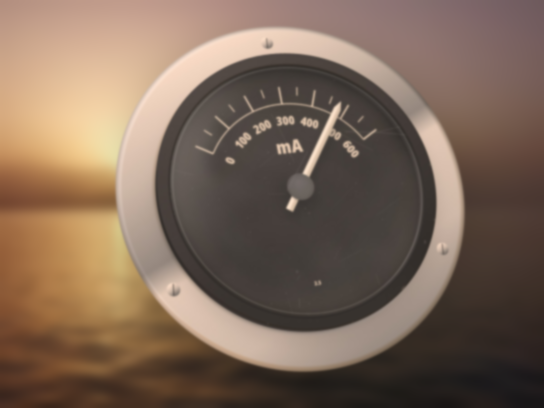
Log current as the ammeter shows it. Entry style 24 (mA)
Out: 475 (mA)
